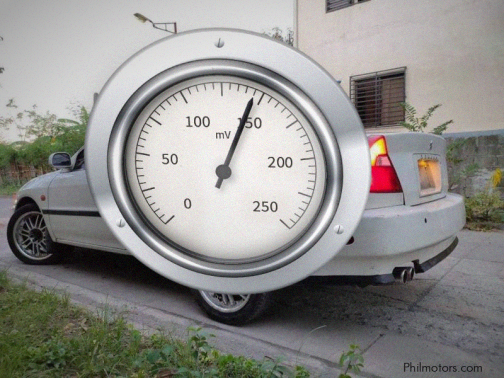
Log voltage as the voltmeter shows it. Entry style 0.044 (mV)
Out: 145 (mV)
